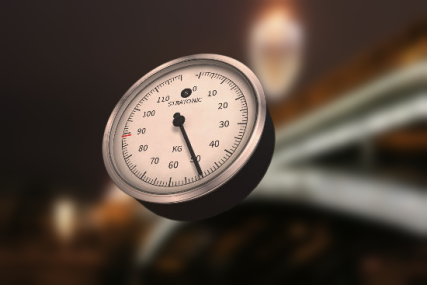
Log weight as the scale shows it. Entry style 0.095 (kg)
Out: 50 (kg)
